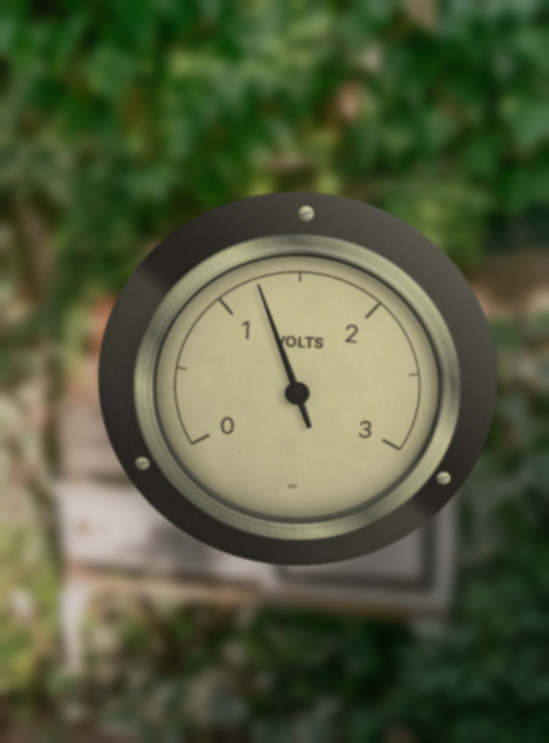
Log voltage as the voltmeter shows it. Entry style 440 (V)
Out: 1.25 (V)
